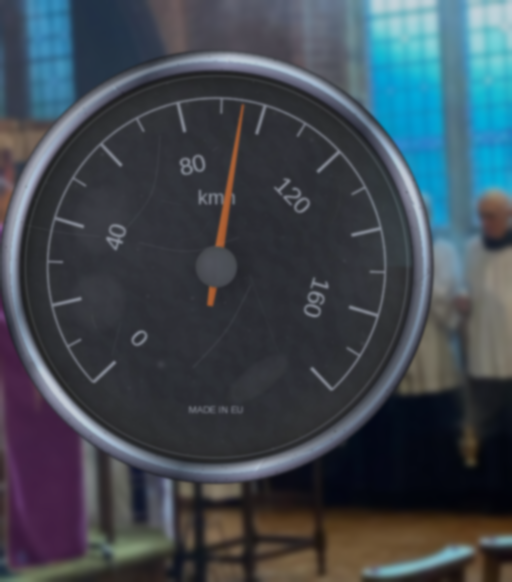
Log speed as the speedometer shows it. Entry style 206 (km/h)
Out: 95 (km/h)
